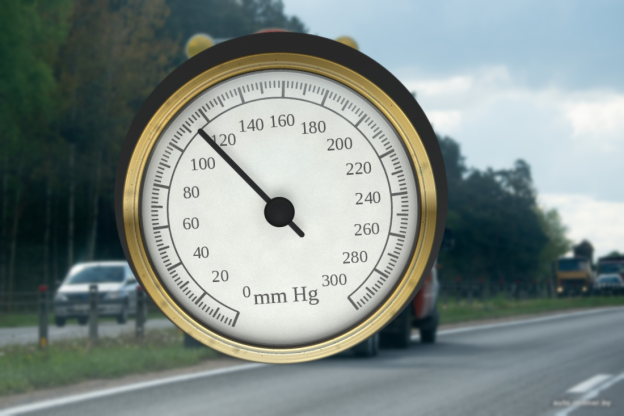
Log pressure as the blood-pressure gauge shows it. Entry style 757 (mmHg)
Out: 114 (mmHg)
